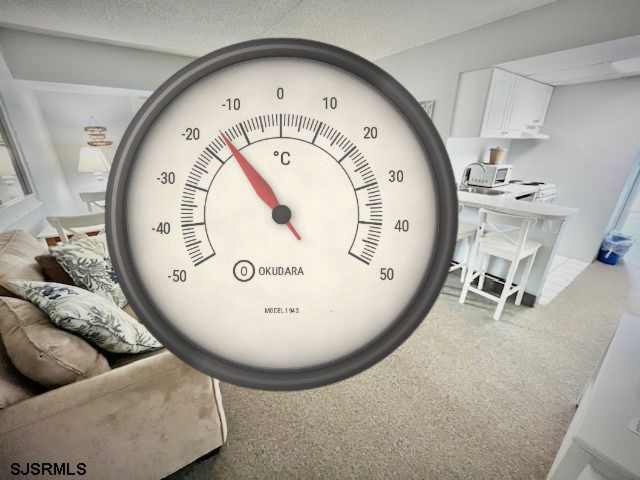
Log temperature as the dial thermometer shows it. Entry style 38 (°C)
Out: -15 (°C)
